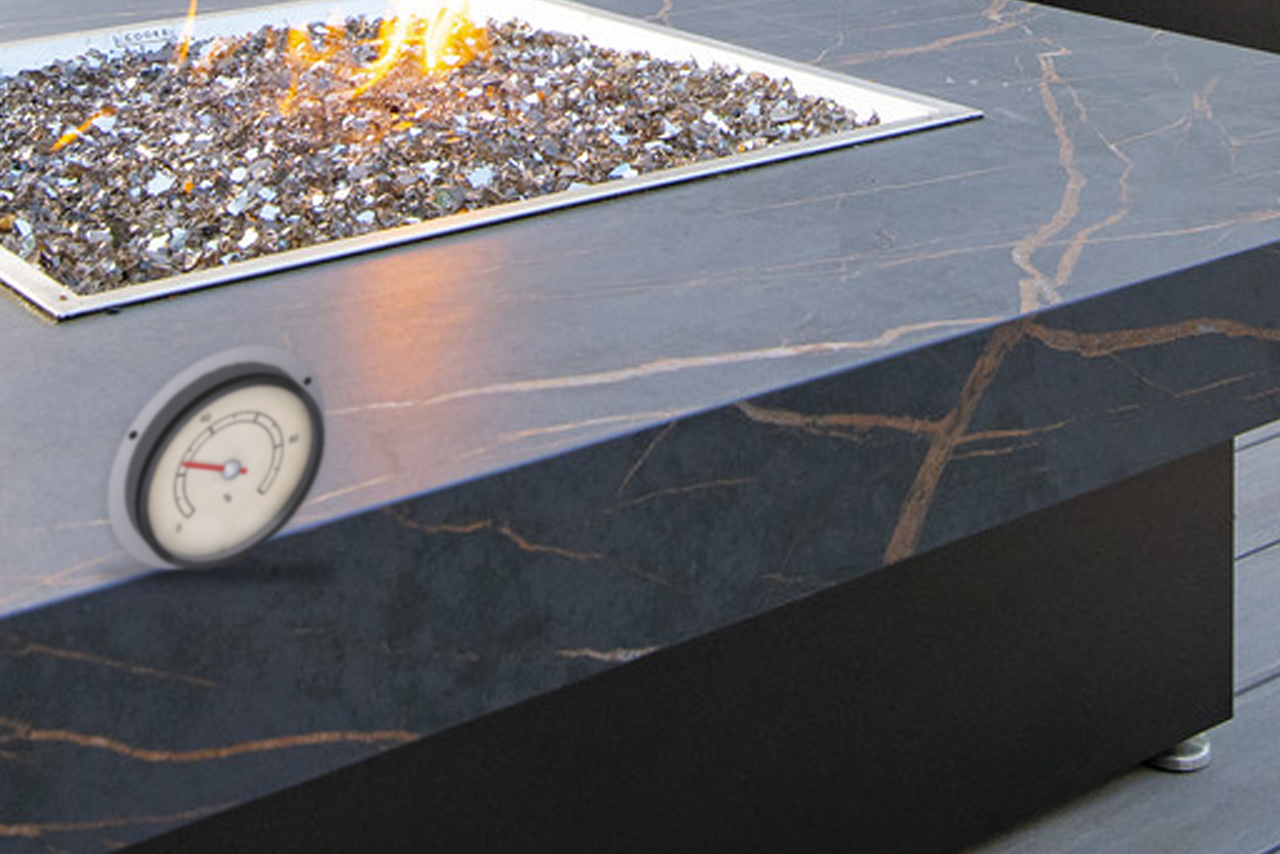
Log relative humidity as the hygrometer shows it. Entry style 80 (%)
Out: 25 (%)
